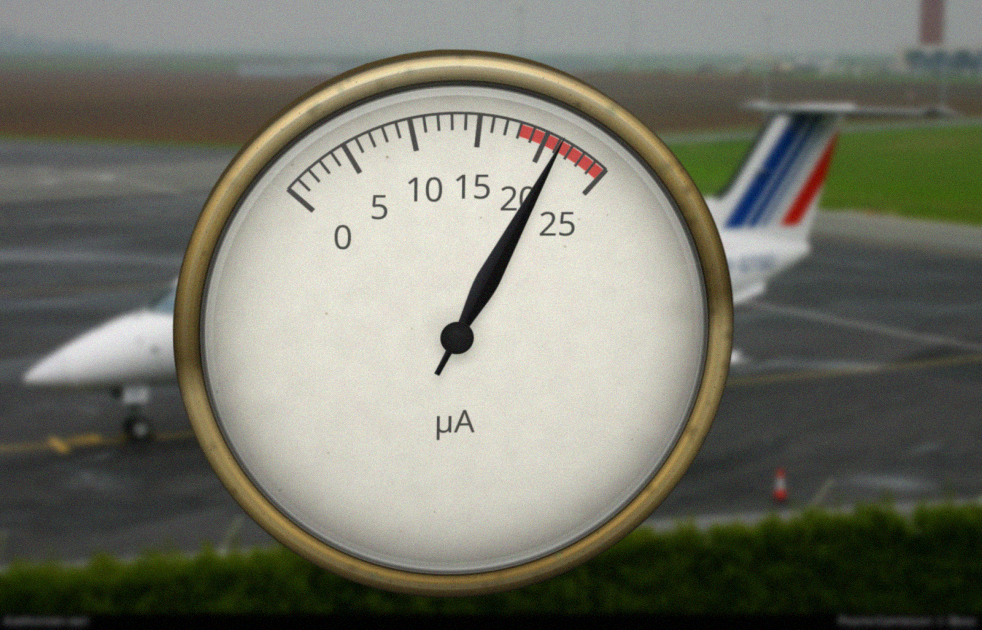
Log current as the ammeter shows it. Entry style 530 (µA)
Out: 21 (µA)
